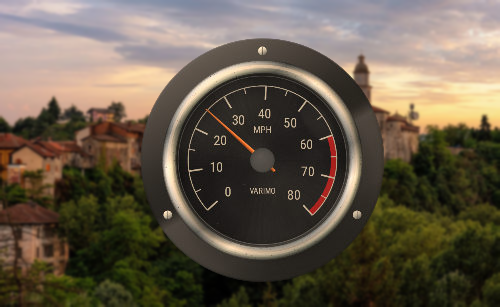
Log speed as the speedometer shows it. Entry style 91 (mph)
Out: 25 (mph)
